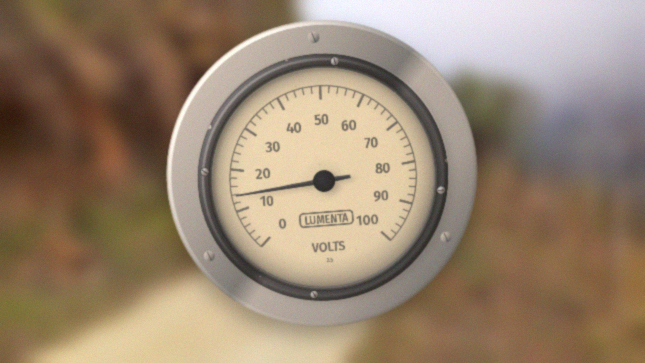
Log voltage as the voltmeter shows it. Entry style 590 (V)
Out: 14 (V)
